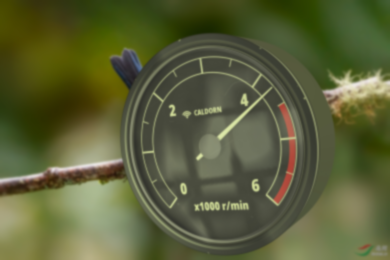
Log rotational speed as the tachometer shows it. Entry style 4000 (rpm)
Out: 4250 (rpm)
